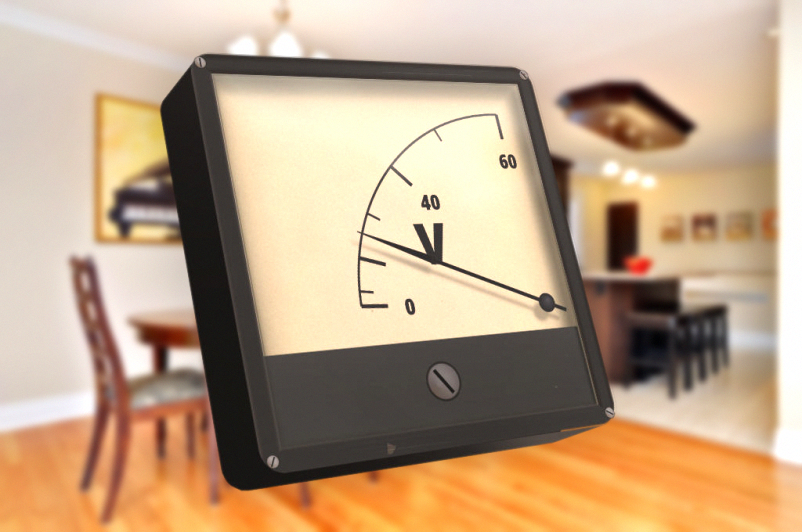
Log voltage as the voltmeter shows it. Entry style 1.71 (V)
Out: 25 (V)
